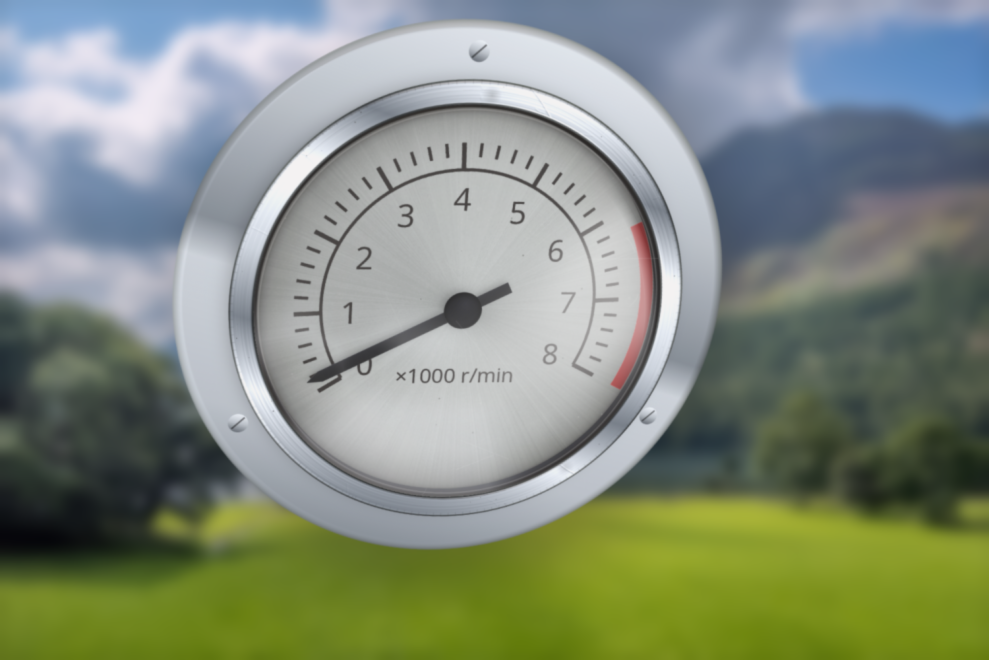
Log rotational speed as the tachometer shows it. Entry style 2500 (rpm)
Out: 200 (rpm)
